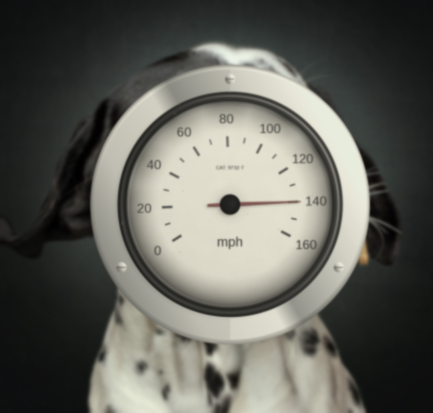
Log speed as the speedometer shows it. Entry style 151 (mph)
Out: 140 (mph)
